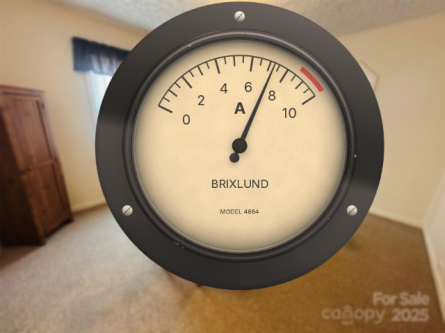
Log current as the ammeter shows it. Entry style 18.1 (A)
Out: 7.25 (A)
